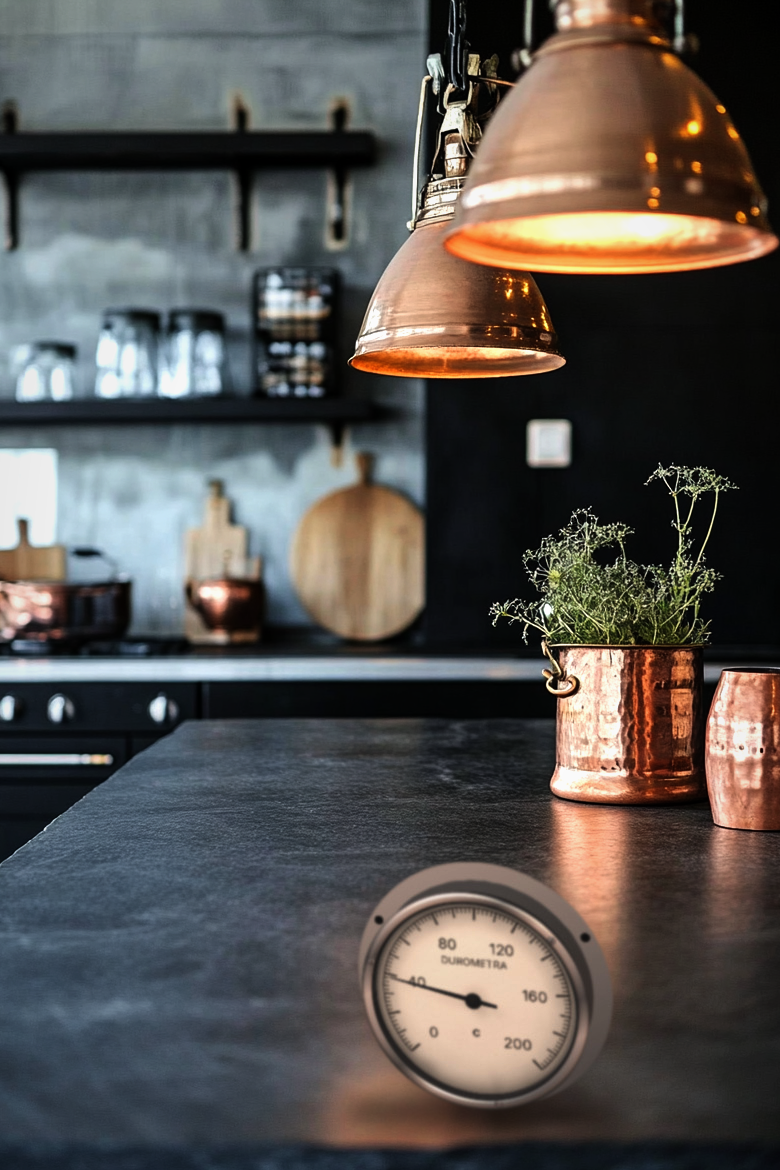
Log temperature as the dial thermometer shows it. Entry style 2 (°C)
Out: 40 (°C)
